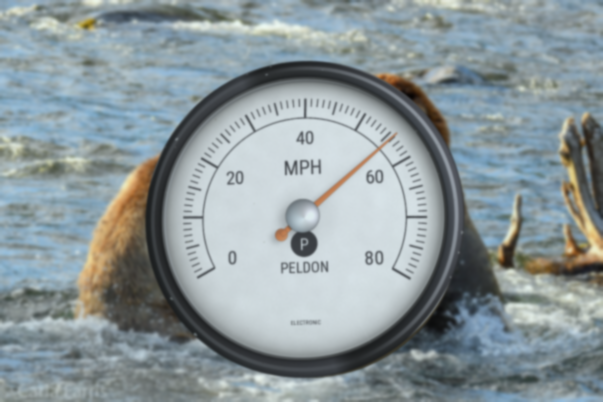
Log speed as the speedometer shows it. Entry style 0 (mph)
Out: 56 (mph)
